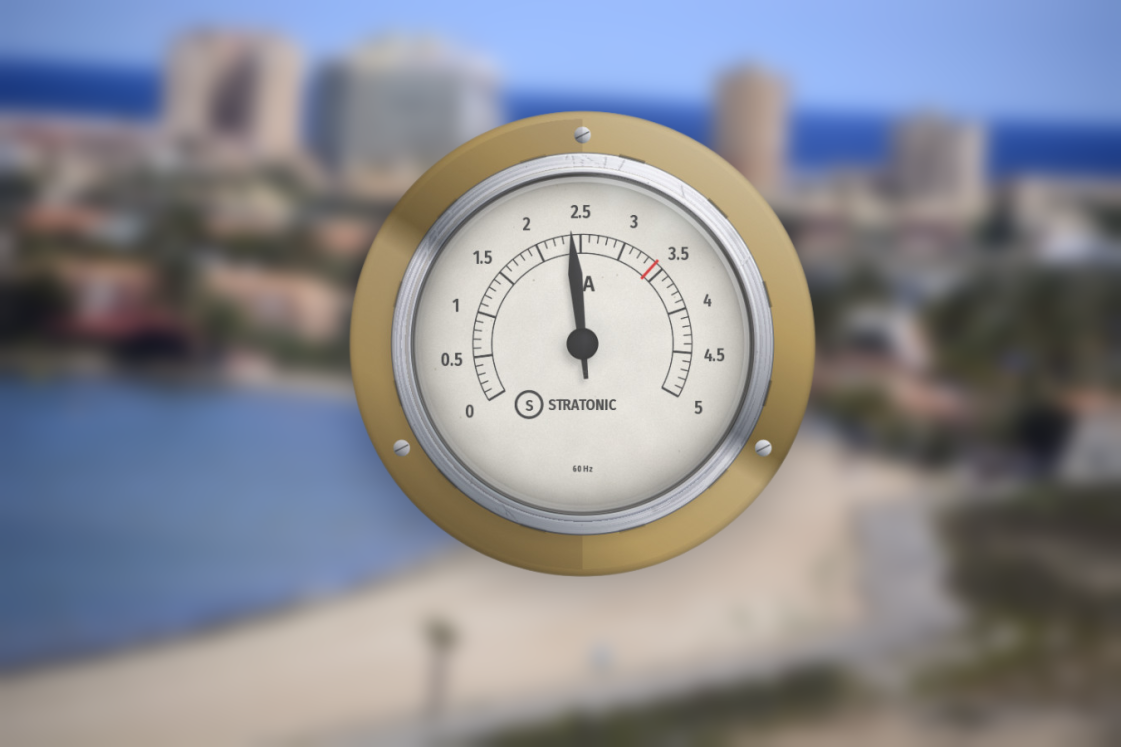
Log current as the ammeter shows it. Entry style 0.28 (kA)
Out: 2.4 (kA)
